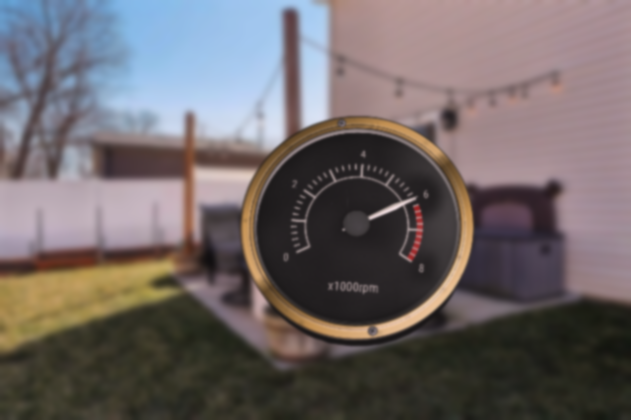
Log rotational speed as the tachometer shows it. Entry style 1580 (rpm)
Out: 6000 (rpm)
